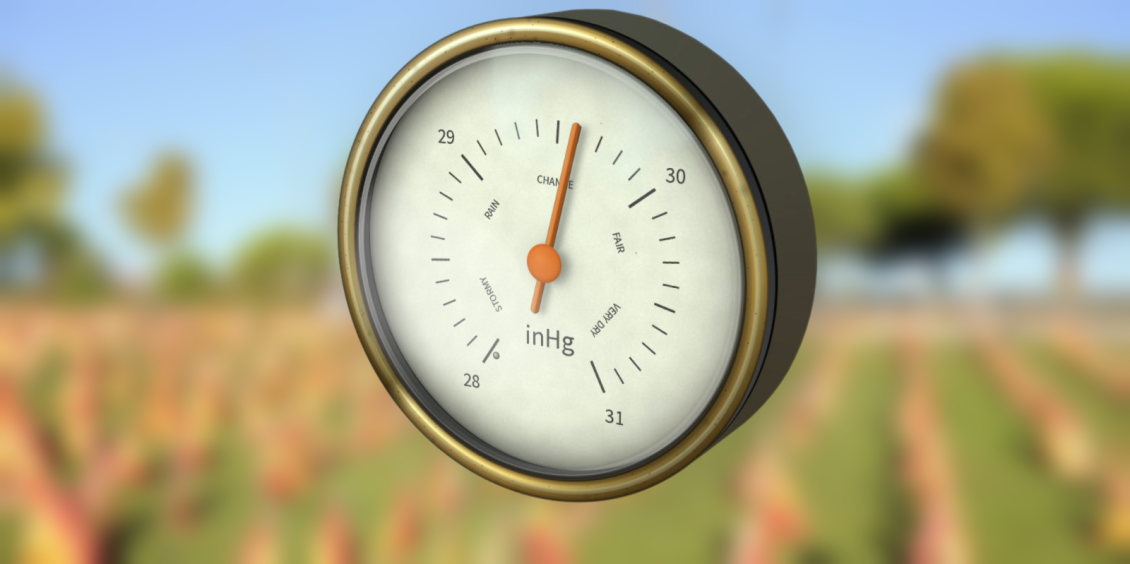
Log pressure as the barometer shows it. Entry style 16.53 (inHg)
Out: 29.6 (inHg)
